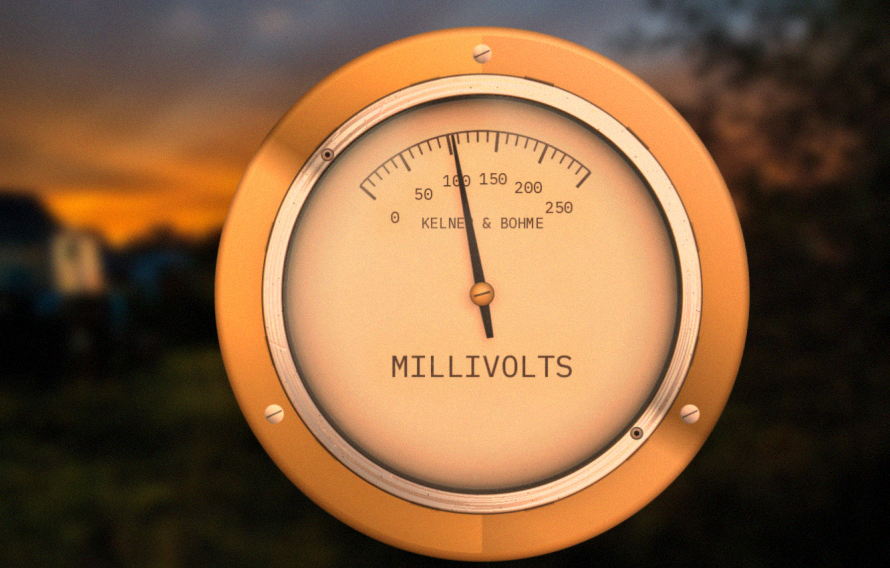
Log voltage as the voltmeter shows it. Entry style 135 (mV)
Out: 105 (mV)
